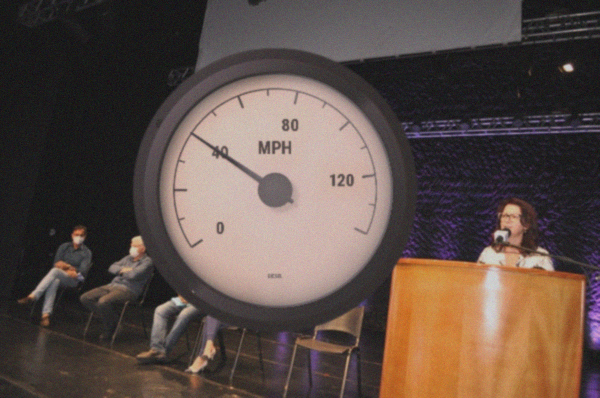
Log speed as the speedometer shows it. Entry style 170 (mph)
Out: 40 (mph)
